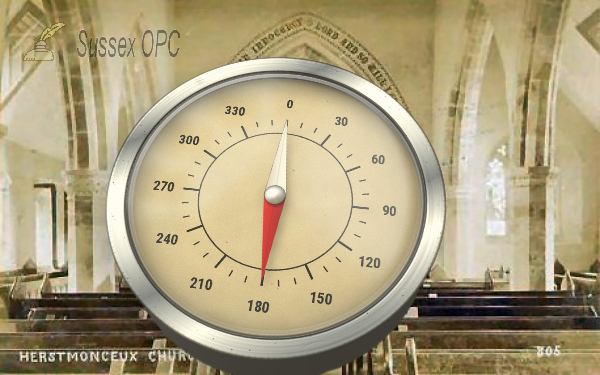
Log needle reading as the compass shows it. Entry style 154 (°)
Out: 180 (°)
